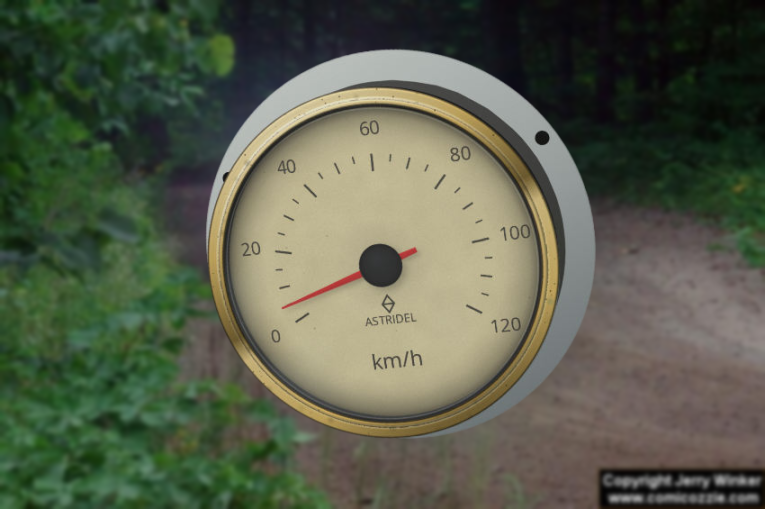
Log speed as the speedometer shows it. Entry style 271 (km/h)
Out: 5 (km/h)
